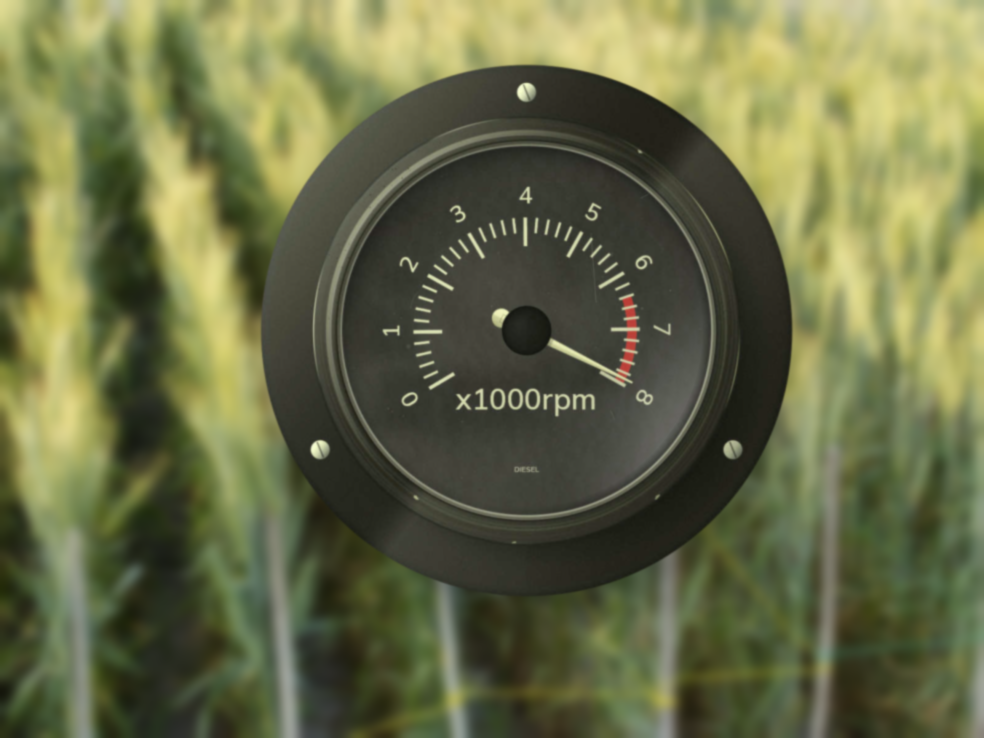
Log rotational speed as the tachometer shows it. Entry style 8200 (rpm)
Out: 7900 (rpm)
